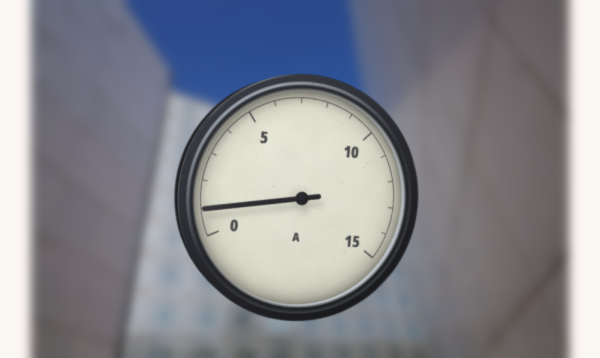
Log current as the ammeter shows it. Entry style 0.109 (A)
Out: 1 (A)
